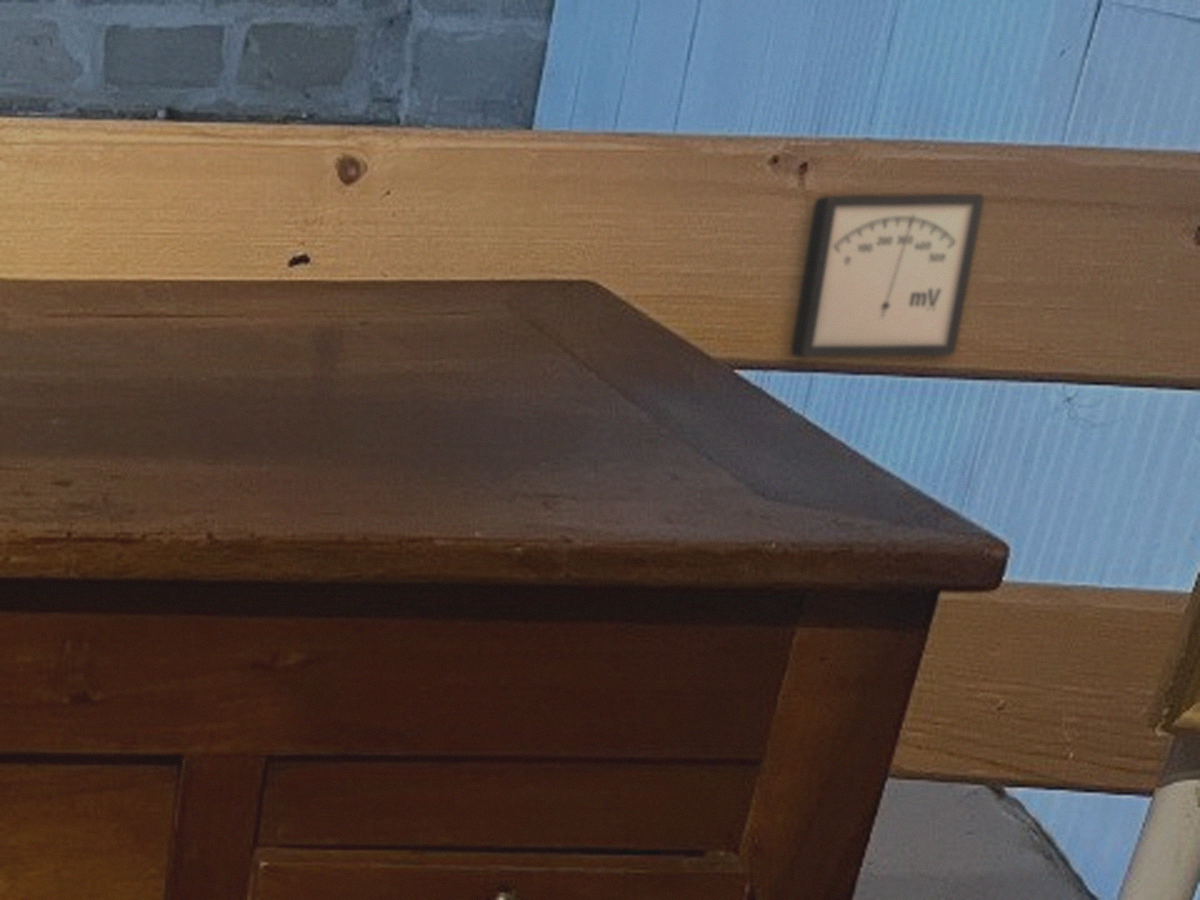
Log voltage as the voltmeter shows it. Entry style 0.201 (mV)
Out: 300 (mV)
